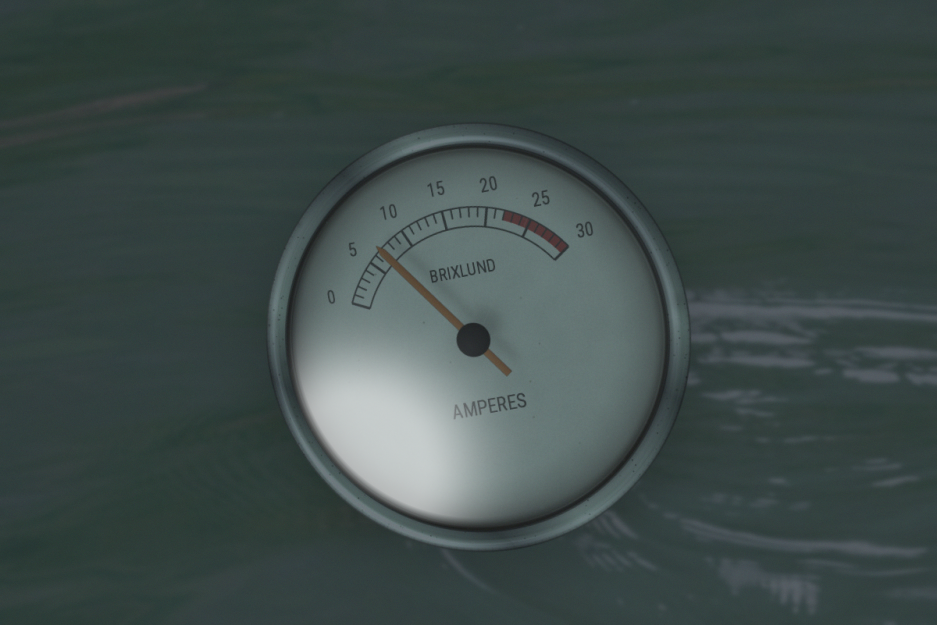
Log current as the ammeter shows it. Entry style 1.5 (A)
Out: 7 (A)
